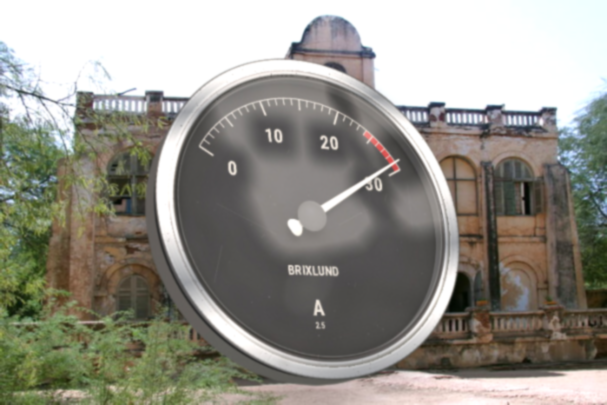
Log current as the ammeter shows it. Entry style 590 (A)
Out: 29 (A)
